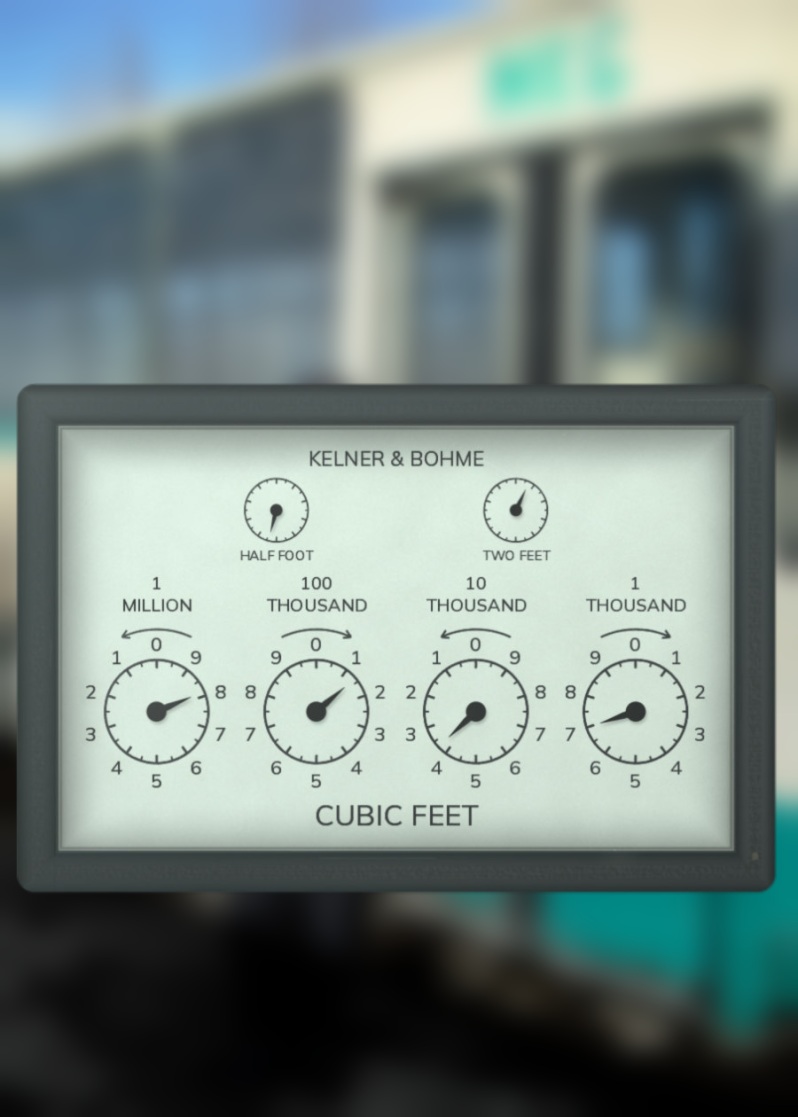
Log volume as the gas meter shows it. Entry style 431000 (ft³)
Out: 813700 (ft³)
